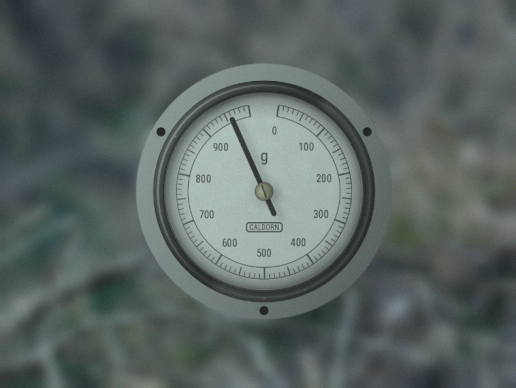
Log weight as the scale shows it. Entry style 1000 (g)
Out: 960 (g)
